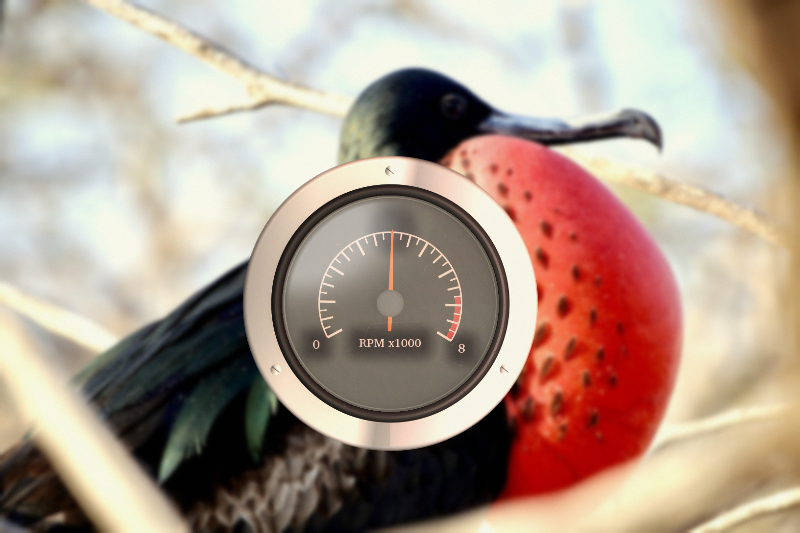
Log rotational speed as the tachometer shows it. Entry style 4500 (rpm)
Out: 4000 (rpm)
